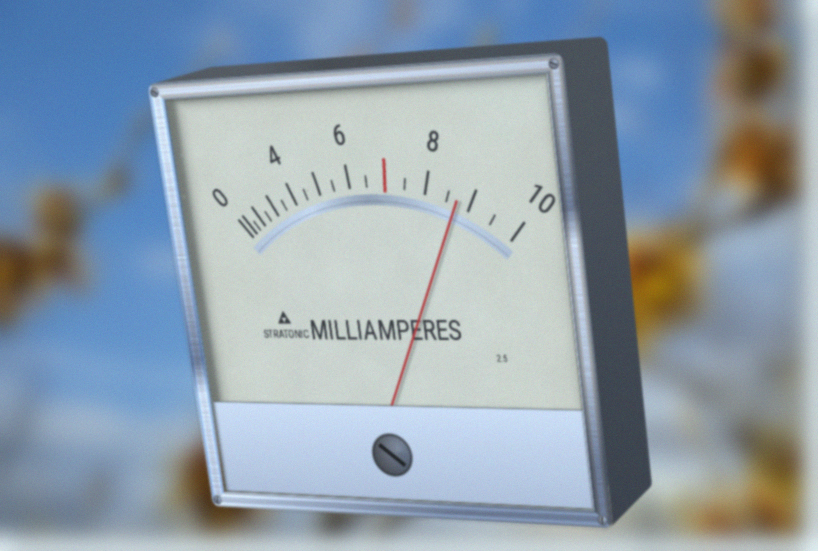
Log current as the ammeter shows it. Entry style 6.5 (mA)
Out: 8.75 (mA)
